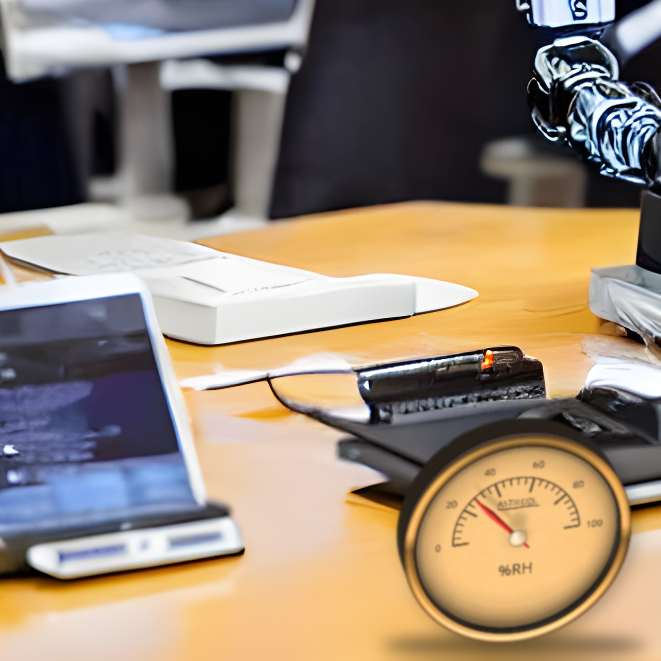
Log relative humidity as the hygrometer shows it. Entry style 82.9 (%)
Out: 28 (%)
